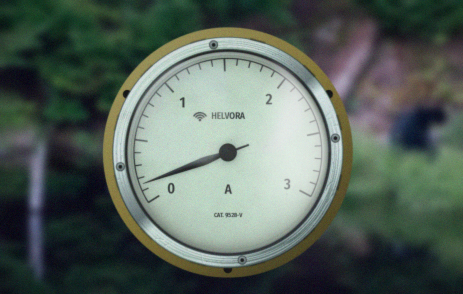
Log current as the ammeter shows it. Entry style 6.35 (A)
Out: 0.15 (A)
